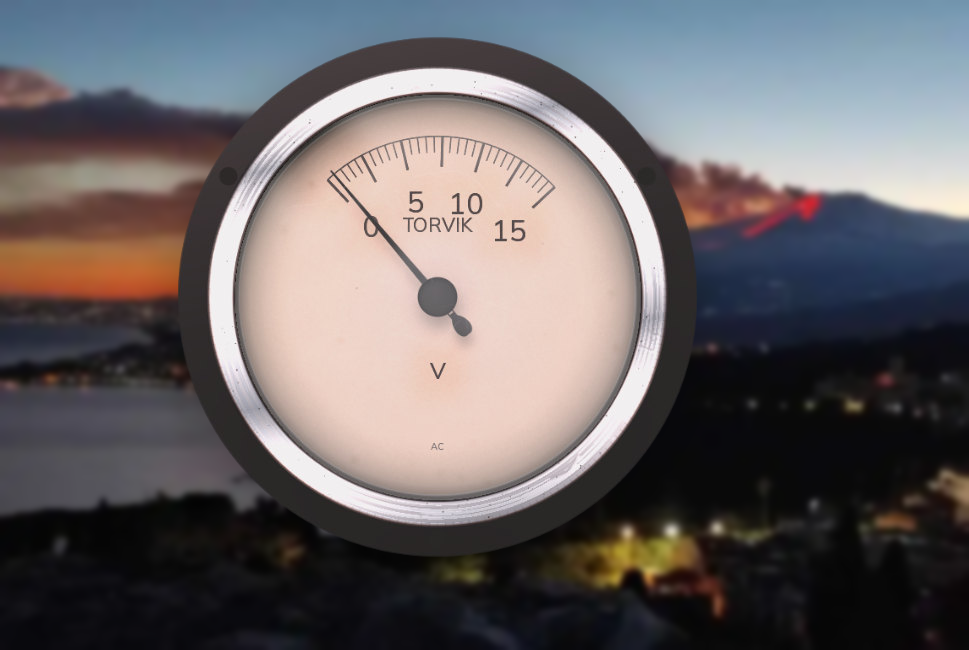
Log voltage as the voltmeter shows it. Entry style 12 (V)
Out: 0.5 (V)
